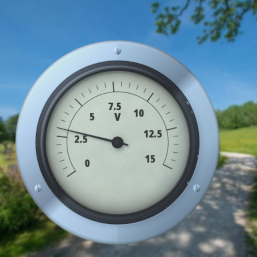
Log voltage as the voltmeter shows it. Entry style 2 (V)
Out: 3 (V)
